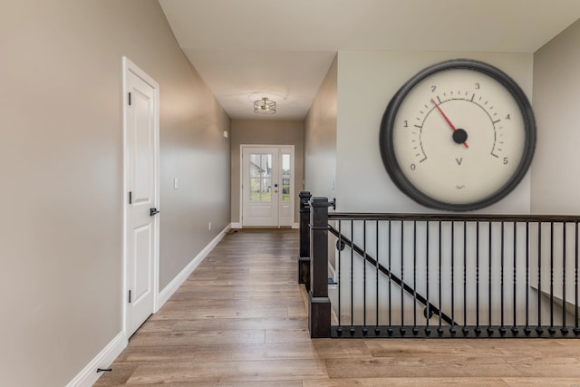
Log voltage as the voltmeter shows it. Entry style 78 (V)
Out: 1.8 (V)
